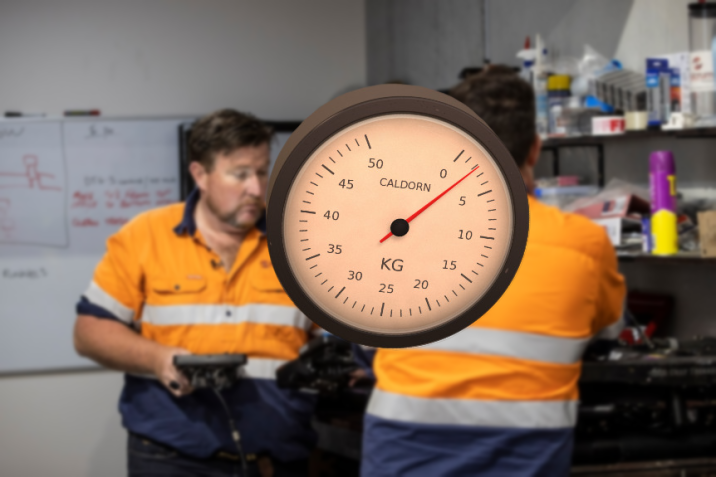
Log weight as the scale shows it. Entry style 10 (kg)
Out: 2 (kg)
